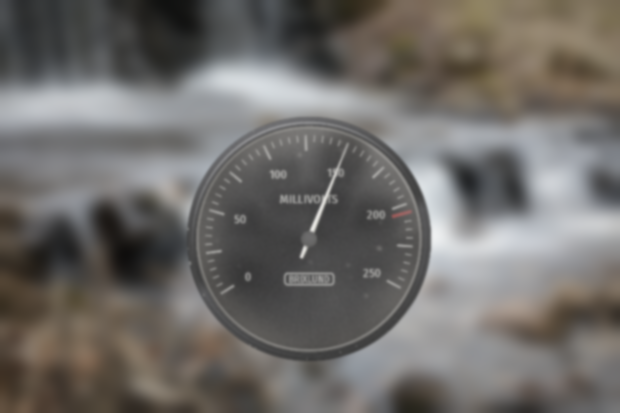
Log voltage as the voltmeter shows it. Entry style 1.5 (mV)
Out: 150 (mV)
